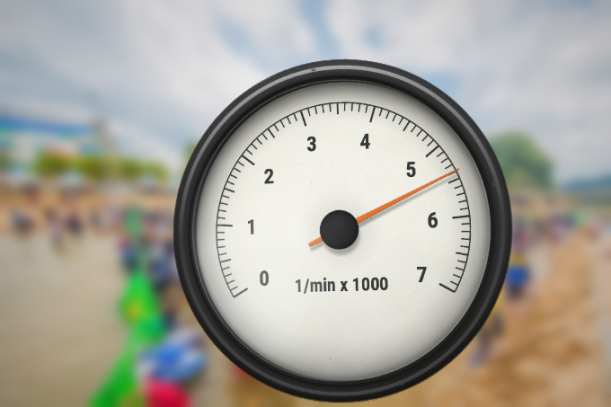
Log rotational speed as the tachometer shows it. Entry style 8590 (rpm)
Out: 5400 (rpm)
